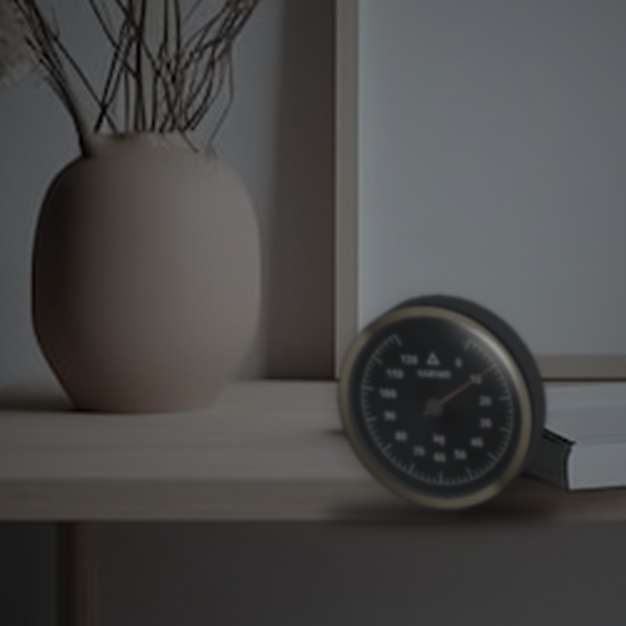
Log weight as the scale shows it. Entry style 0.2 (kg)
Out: 10 (kg)
